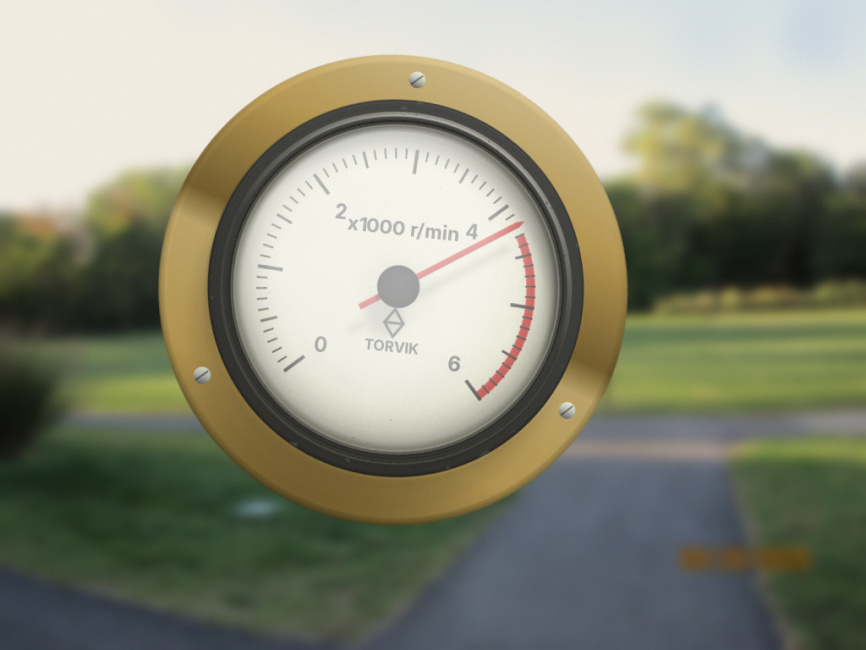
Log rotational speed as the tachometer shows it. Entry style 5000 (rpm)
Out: 4200 (rpm)
